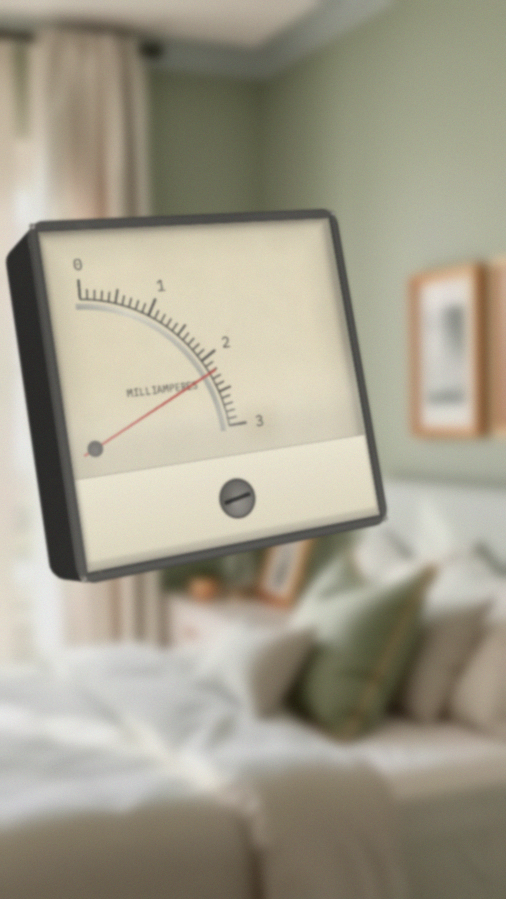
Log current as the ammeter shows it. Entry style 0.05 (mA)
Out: 2.2 (mA)
